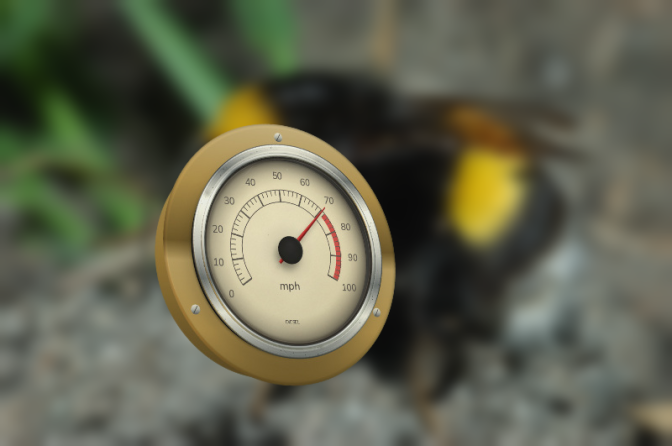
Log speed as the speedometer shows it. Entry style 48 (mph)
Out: 70 (mph)
